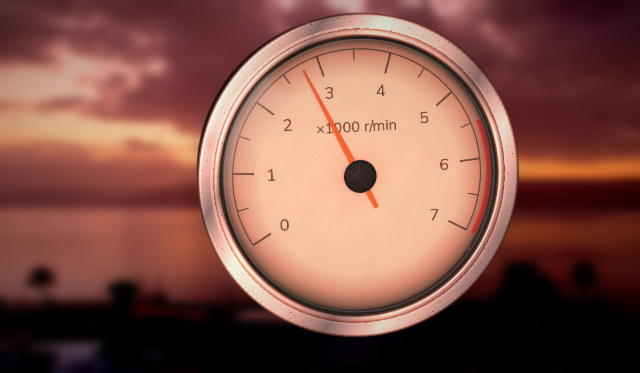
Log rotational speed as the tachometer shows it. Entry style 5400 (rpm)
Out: 2750 (rpm)
